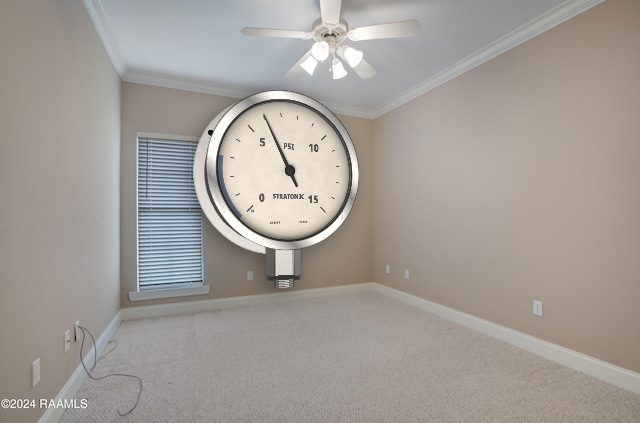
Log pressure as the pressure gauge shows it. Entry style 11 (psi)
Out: 6 (psi)
